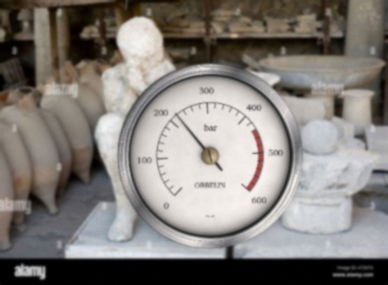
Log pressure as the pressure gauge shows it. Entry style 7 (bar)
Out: 220 (bar)
